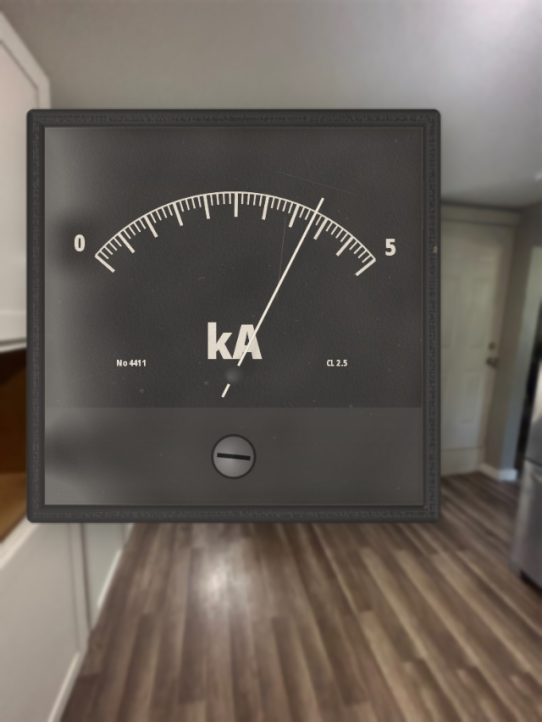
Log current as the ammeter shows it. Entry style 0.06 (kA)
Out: 3.8 (kA)
